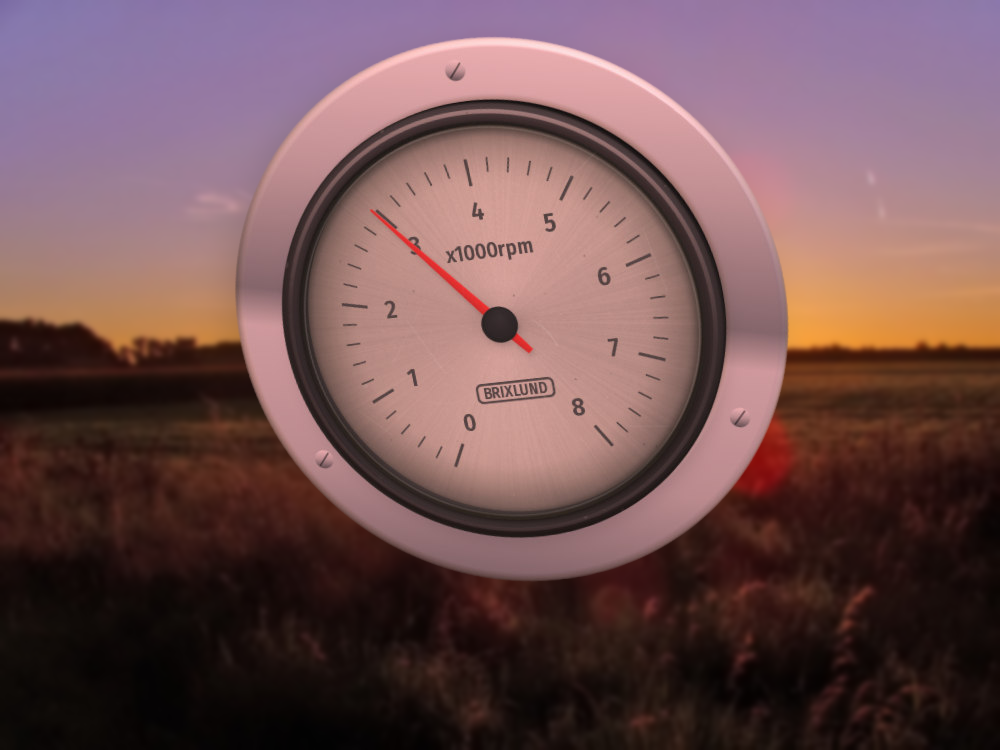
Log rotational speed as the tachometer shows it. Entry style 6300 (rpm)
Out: 3000 (rpm)
